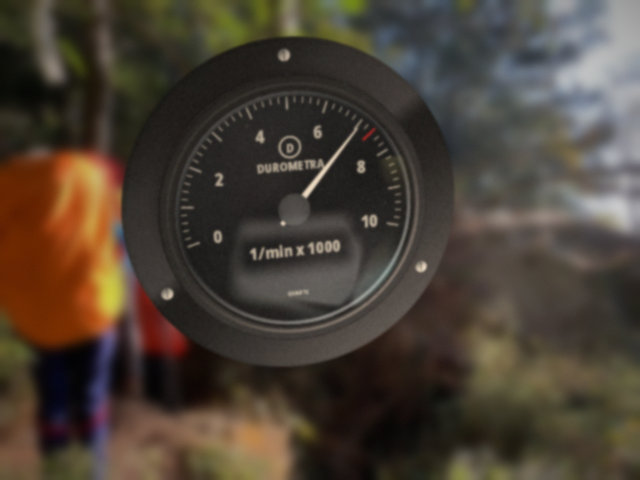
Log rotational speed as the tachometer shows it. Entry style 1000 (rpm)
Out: 7000 (rpm)
